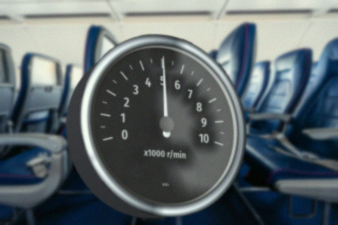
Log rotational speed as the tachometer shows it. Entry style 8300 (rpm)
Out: 5000 (rpm)
